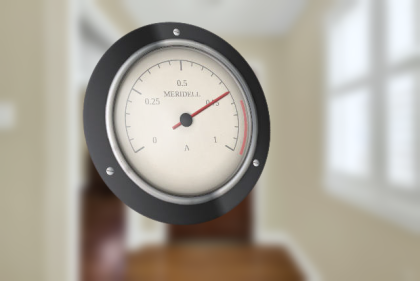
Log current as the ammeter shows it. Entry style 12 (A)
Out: 0.75 (A)
